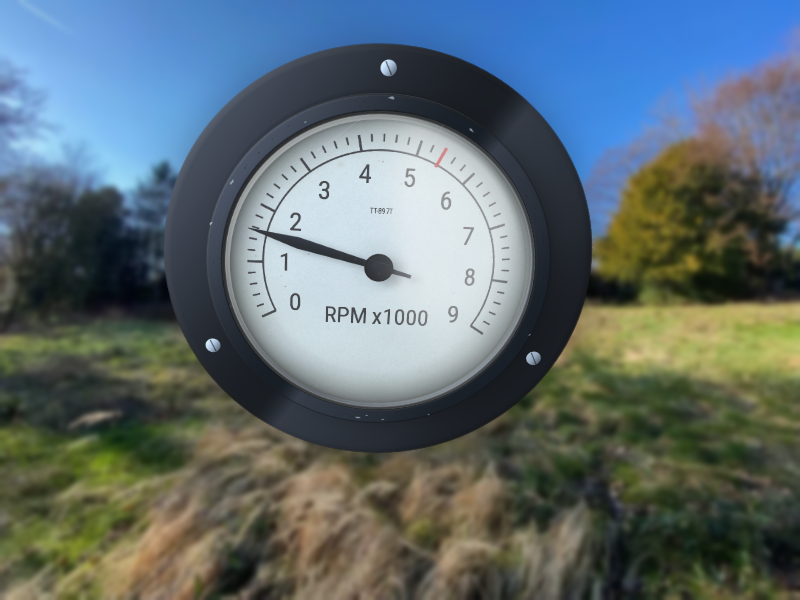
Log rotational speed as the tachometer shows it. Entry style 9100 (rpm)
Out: 1600 (rpm)
